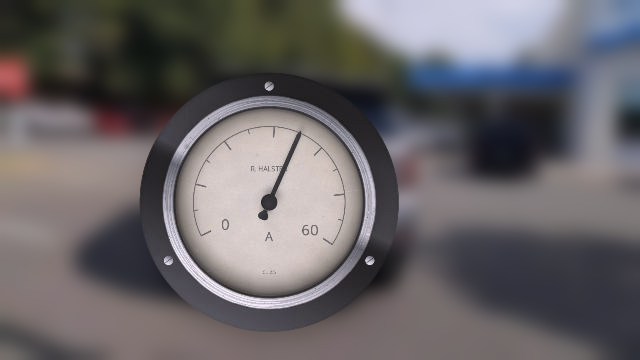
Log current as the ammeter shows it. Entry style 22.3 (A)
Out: 35 (A)
